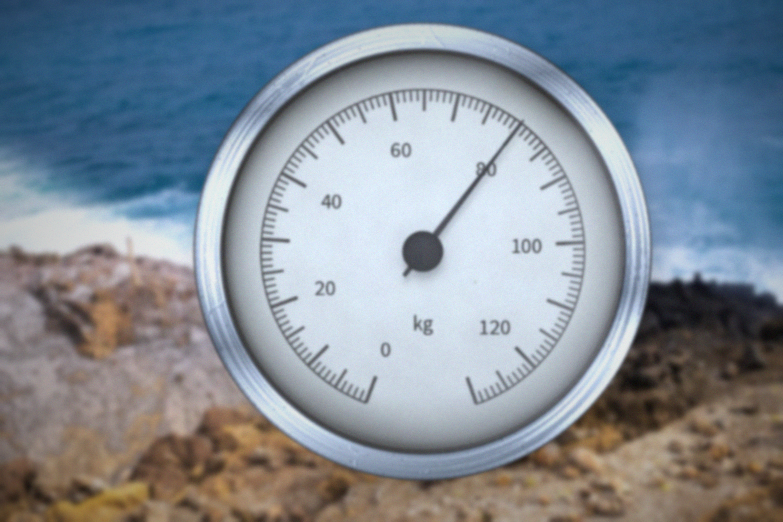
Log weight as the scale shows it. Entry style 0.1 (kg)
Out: 80 (kg)
